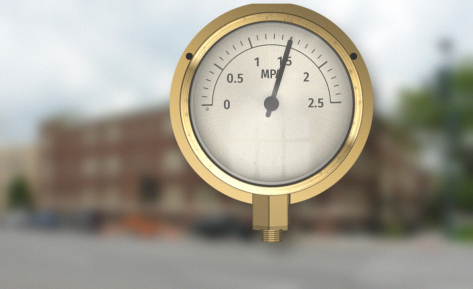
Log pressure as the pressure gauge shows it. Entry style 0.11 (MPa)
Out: 1.5 (MPa)
